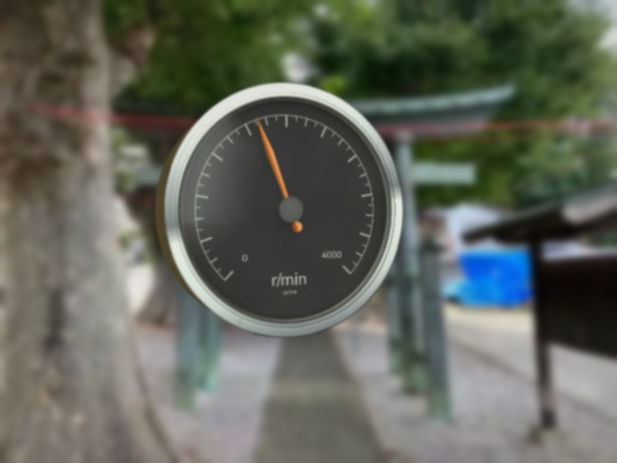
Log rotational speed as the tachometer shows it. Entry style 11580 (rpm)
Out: 1700 (rpm)
